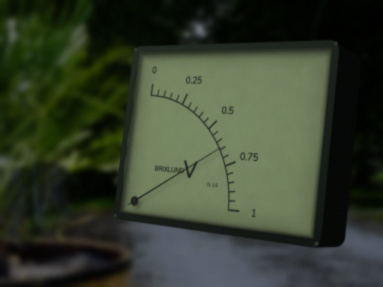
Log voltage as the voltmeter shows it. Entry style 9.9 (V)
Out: 0.65 (V)
